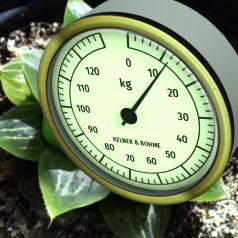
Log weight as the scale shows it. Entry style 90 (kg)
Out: 12 (kg)
